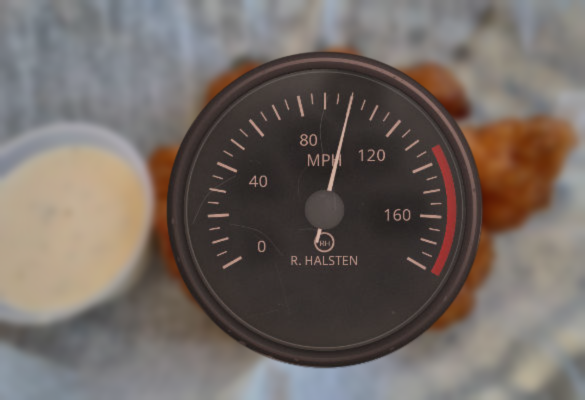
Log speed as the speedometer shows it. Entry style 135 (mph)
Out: 100 (mph)
